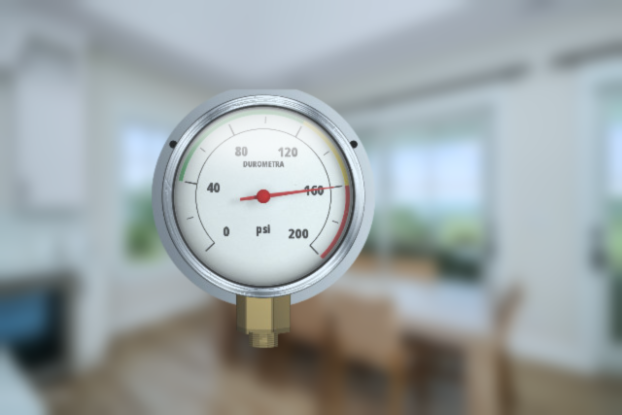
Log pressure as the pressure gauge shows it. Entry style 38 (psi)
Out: 160 (psi)
